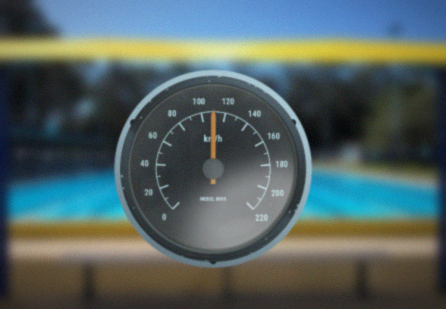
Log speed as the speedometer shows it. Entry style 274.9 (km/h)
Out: 110 (km/h)
